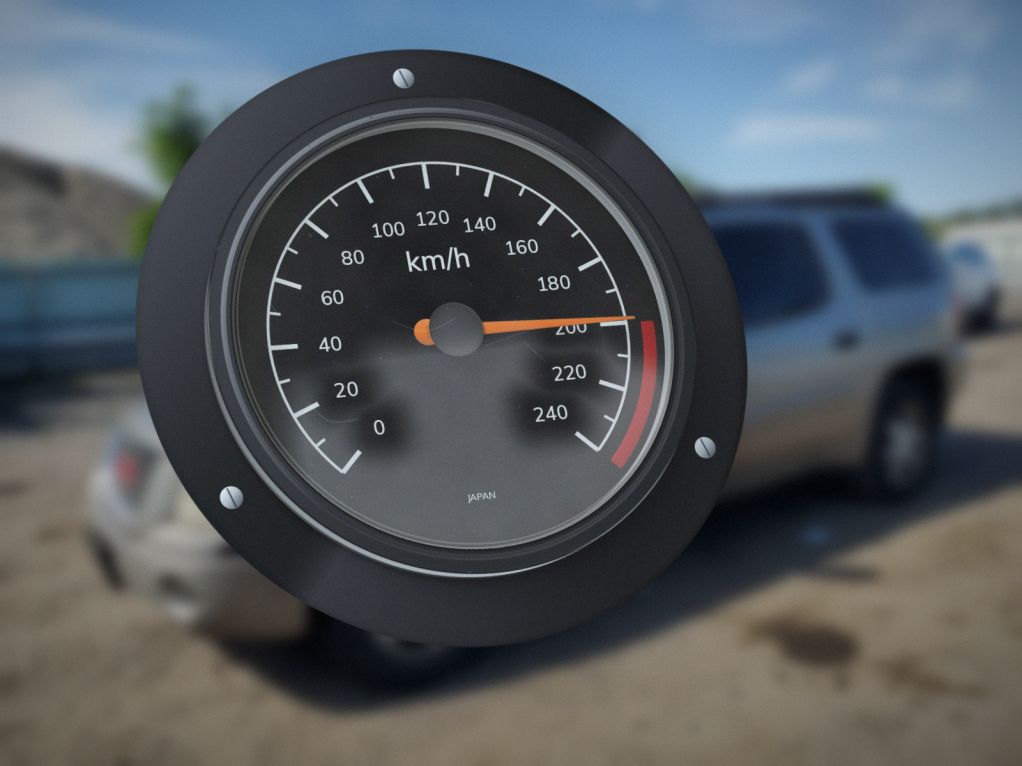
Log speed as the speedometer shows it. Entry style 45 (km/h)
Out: 200 (km/h)
